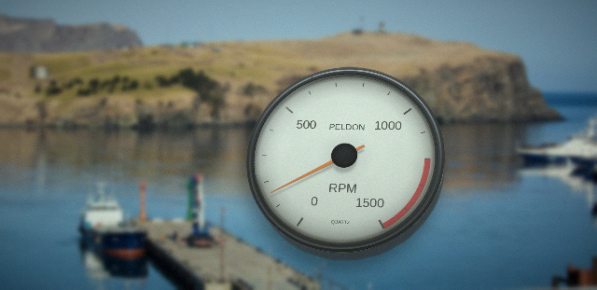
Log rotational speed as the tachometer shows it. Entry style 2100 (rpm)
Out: 150 (rpm)
